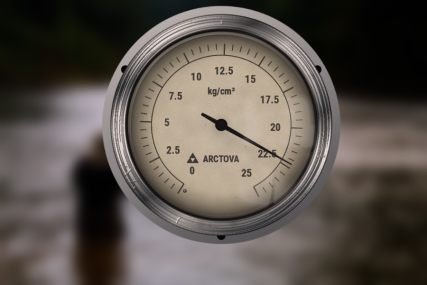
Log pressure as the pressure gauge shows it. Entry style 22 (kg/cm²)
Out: 22.25 (kg/cm²)
